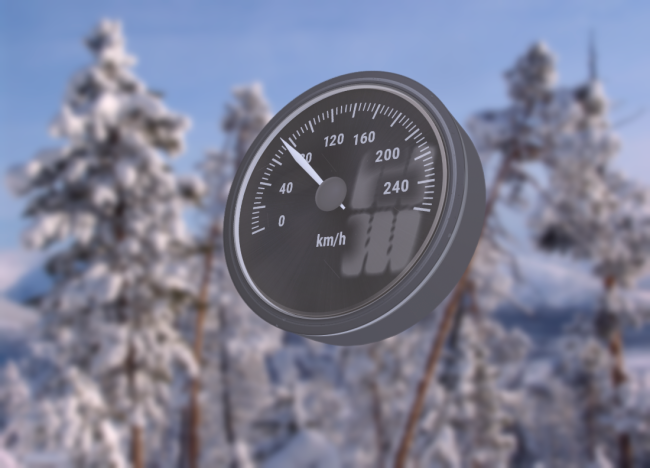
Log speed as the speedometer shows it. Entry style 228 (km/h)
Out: 76 (km/h)
